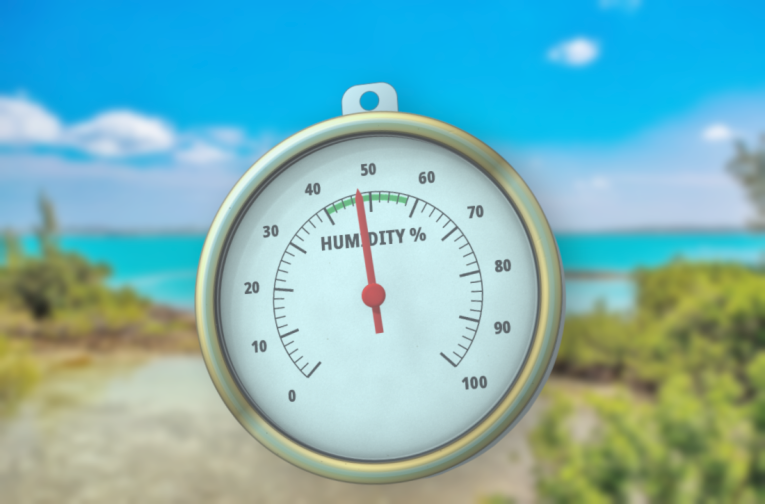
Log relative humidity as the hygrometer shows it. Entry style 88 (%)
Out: 48 (%)
